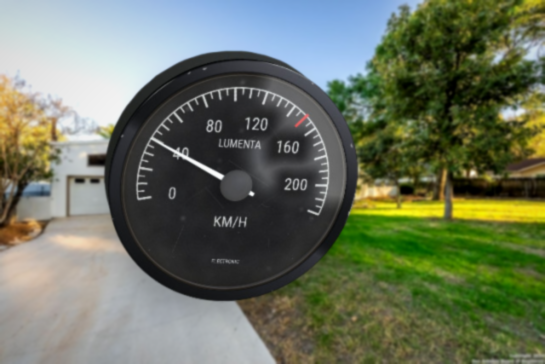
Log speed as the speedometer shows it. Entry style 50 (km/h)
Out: 40 (km/h)
